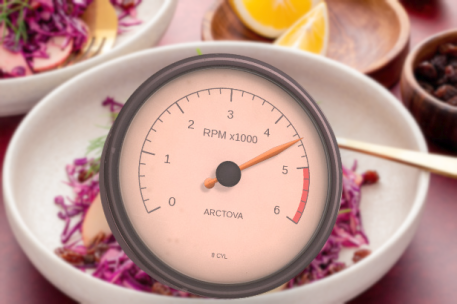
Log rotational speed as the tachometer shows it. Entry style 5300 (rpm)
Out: 4500 (rpm)
